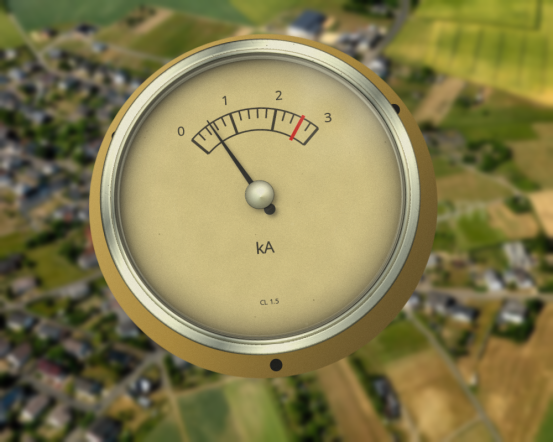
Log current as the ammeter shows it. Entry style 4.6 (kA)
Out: 0.5 (kA)
